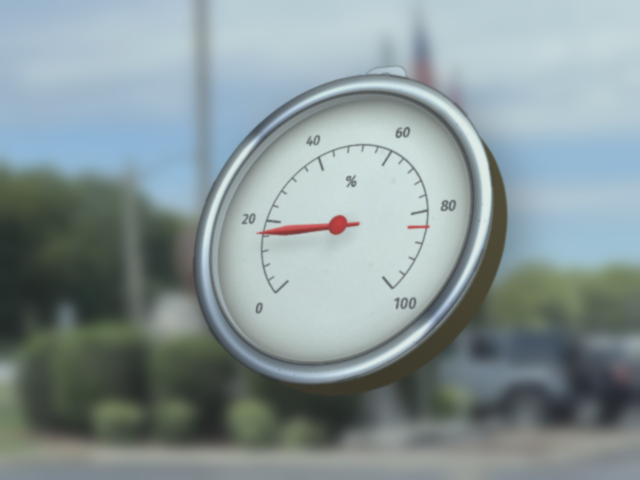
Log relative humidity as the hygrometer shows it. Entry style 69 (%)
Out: 16 (%)
